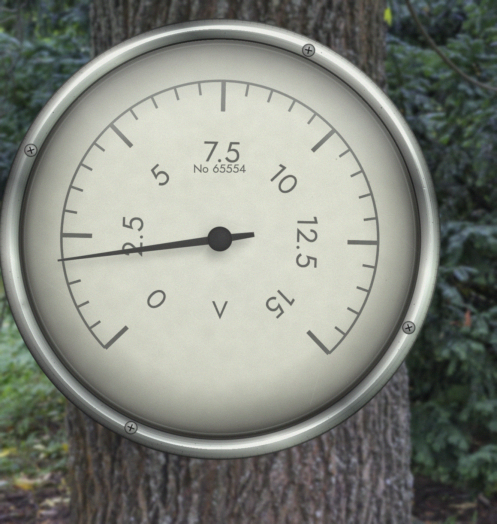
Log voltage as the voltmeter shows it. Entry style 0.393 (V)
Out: 2 (V)
